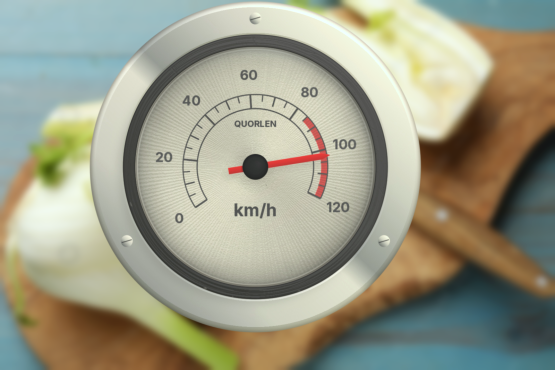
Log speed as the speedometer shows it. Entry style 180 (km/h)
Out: 102.5 (km/h)
